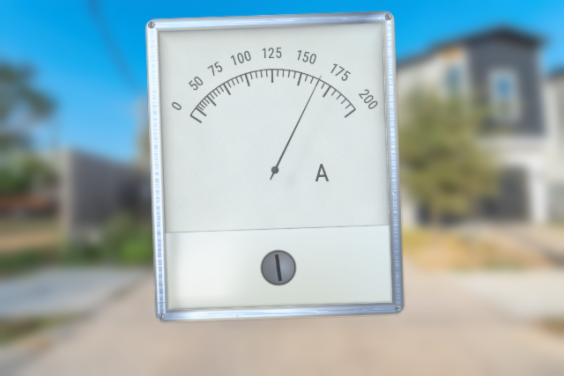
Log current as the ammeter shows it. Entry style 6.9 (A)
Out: 165 (A)
